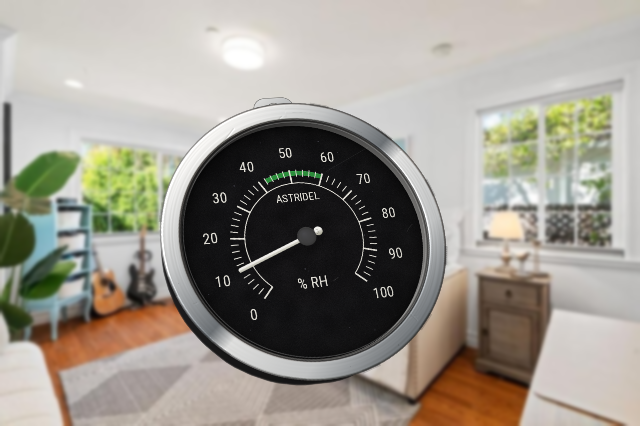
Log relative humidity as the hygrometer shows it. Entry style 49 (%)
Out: 10 (%)
